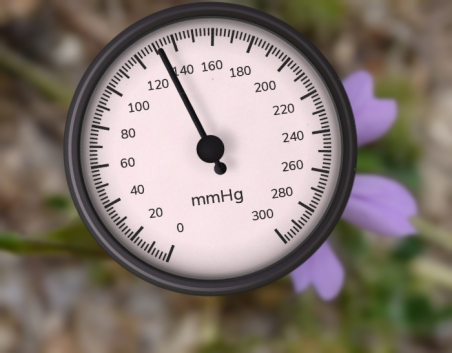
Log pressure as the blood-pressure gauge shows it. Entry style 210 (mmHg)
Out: 132 (mmHg)
